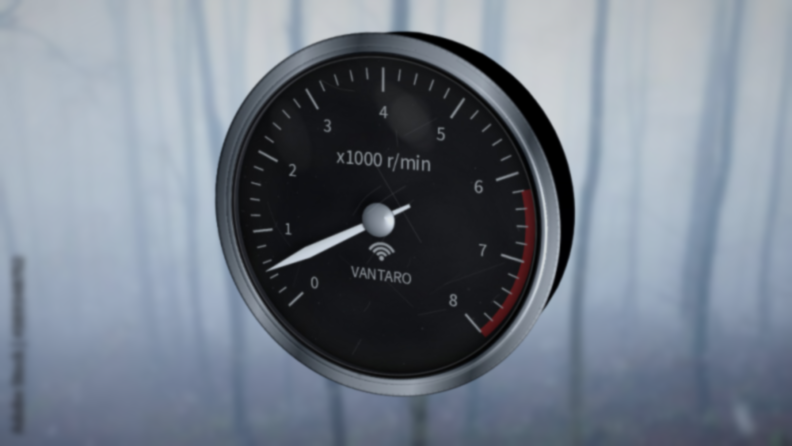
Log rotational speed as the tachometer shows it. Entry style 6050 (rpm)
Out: 500 (rpm)
